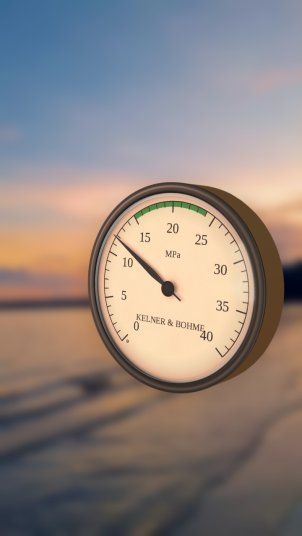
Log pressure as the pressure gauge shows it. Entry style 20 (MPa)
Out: 12 (MPa)
